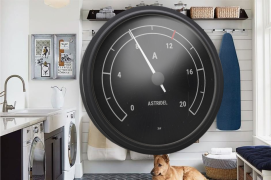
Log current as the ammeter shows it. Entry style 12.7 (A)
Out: 8 (A)
